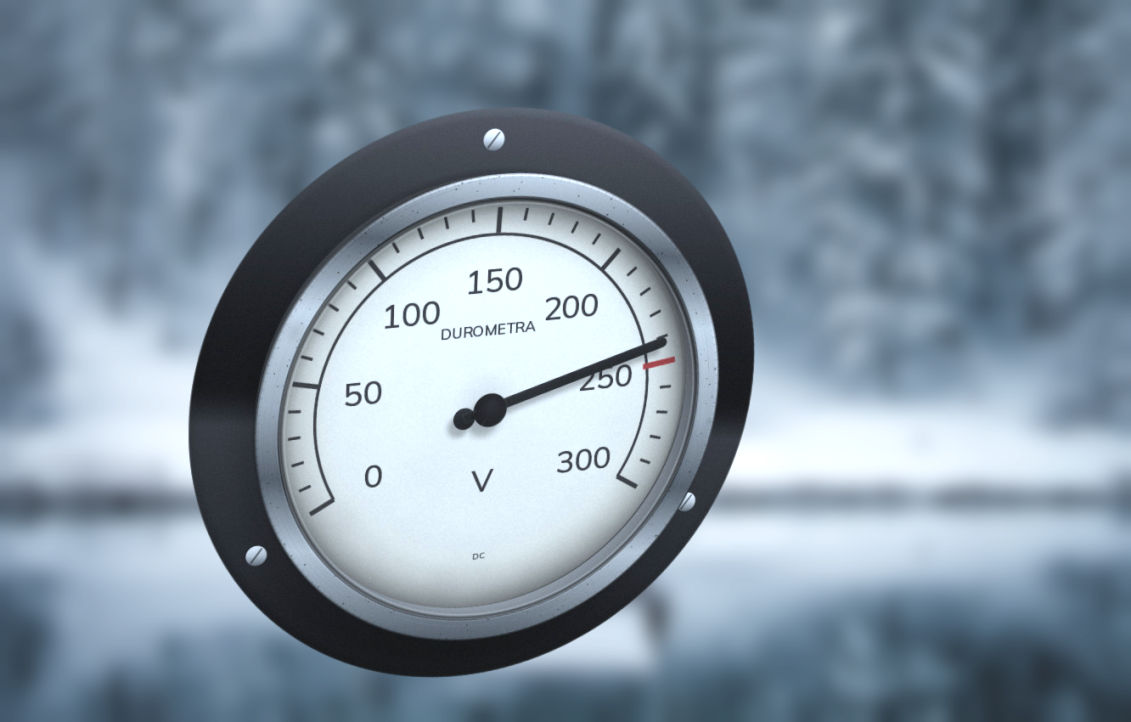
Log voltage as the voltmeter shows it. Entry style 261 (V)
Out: 240 (V)
